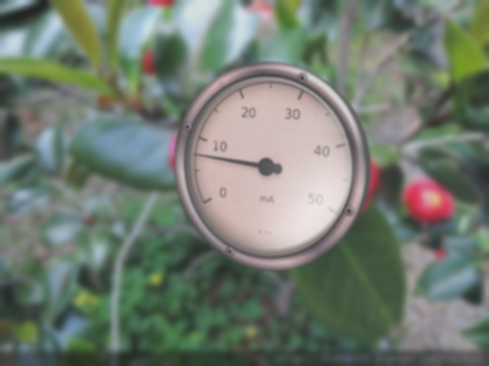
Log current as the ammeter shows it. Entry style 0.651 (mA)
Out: 7.5 (mA)
